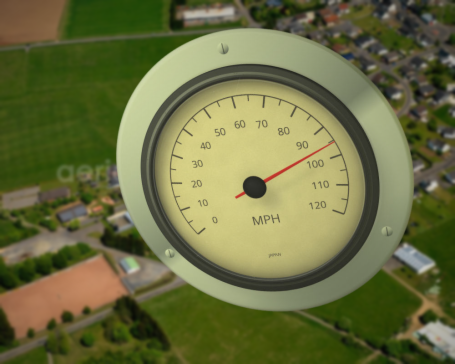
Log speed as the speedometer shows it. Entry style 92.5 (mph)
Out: 95 (mph)
